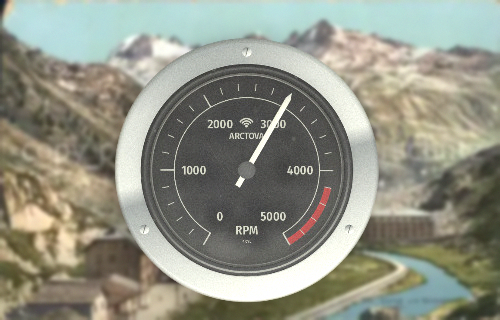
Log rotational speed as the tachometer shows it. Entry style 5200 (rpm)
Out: 3000 (rpm)
